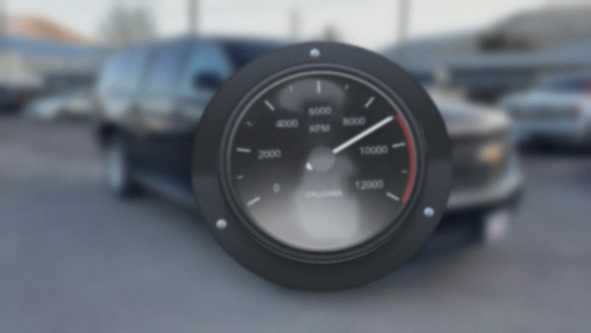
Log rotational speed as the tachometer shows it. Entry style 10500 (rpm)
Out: 9000 (rpm)
